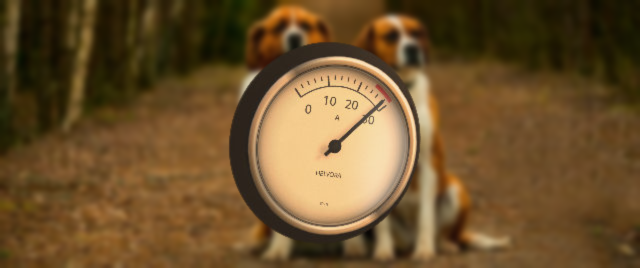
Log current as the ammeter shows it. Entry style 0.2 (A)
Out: 28 (A)
